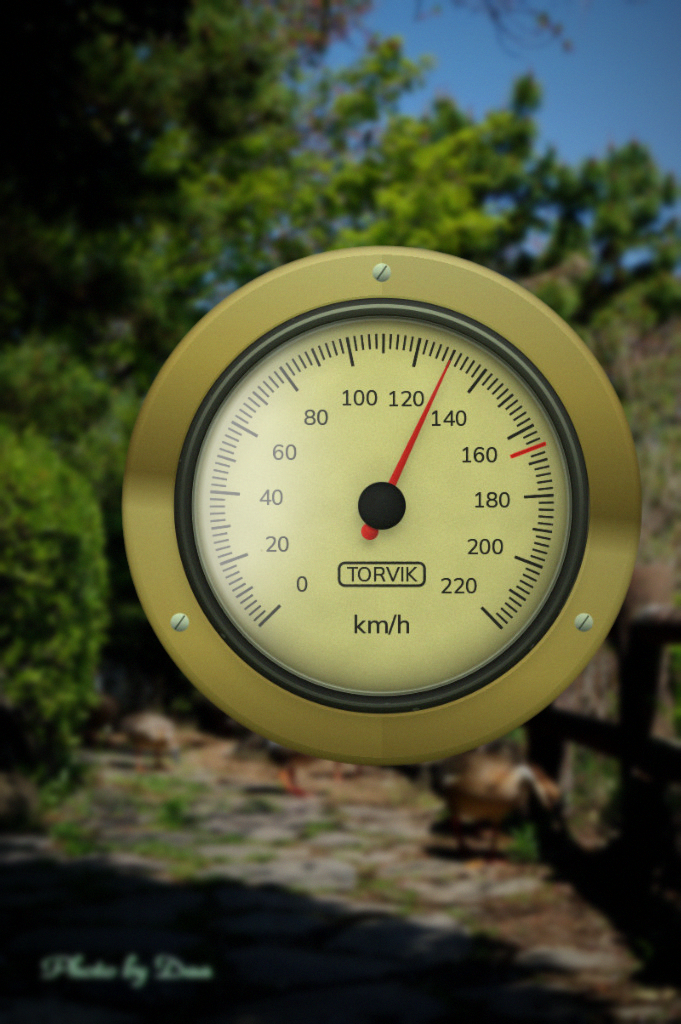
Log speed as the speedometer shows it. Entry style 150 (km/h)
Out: 130 (km/h)
